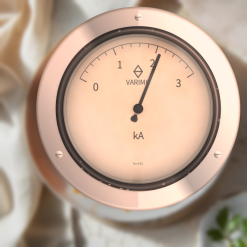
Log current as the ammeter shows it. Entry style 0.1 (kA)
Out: 2.1 (kA)
